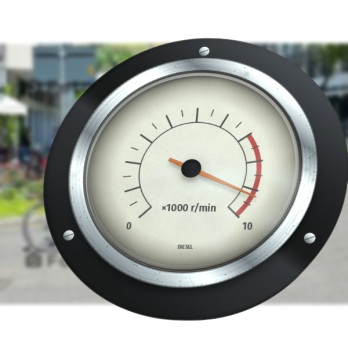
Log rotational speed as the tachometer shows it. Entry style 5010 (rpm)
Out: 9250 (rpm)
